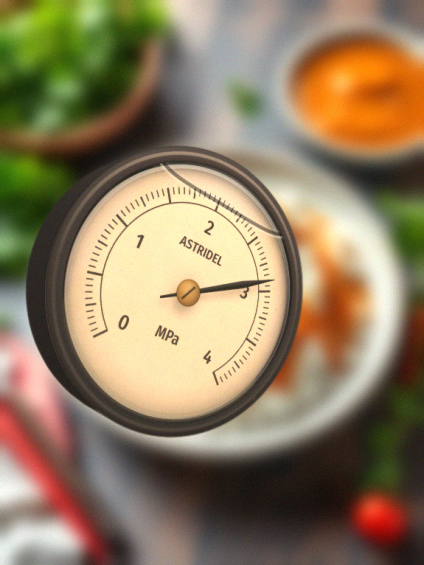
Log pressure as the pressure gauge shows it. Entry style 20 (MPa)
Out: 2.9 (MPa)
